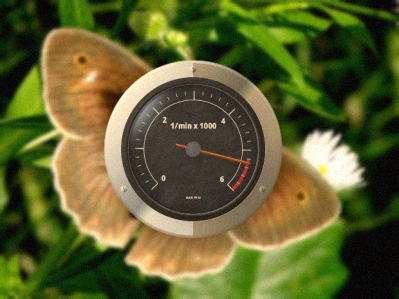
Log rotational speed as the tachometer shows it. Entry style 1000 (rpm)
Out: 5300 (rpm)
